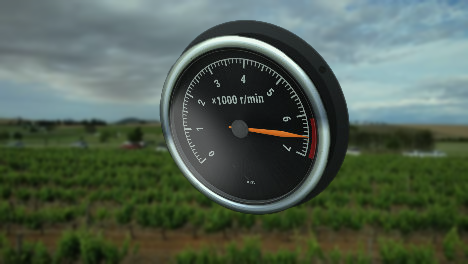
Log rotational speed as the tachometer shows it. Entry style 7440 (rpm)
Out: 6500 (rpm)
